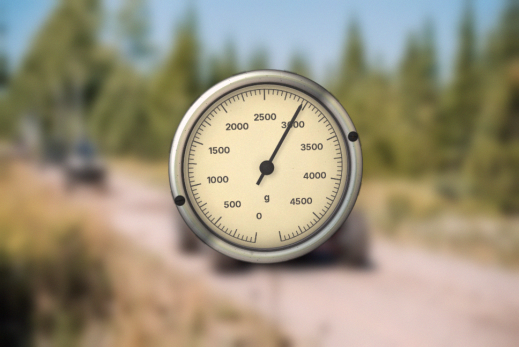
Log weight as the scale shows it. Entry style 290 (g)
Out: 2950 (g)
